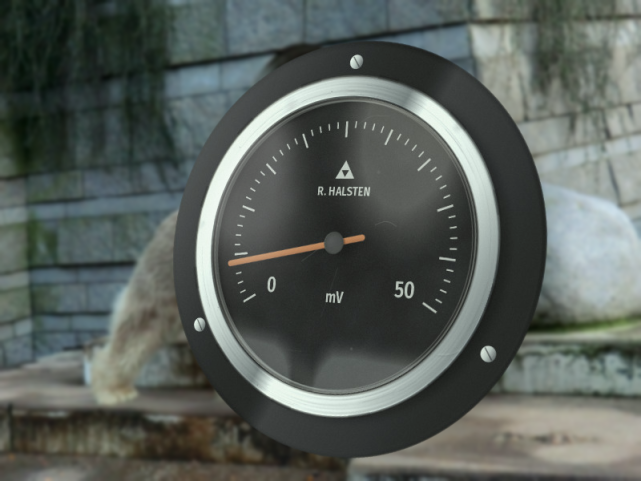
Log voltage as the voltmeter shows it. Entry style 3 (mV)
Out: 4 (mV)
